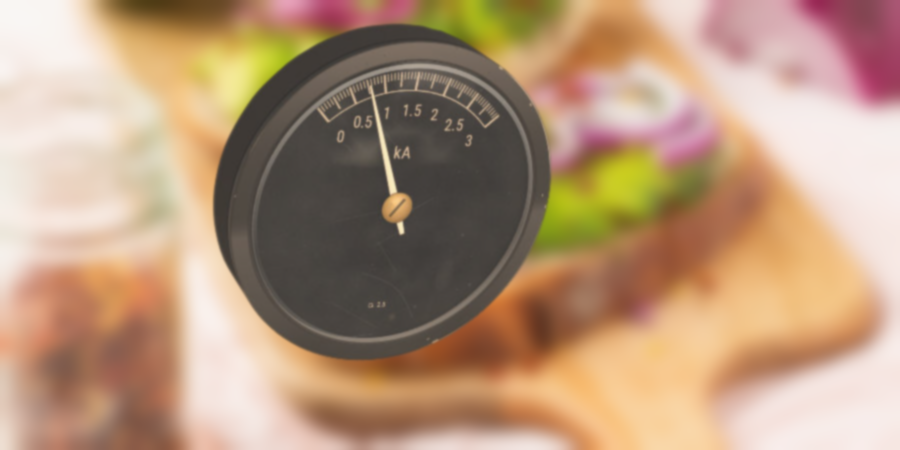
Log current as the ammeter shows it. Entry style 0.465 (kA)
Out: 0.75 (kA)
